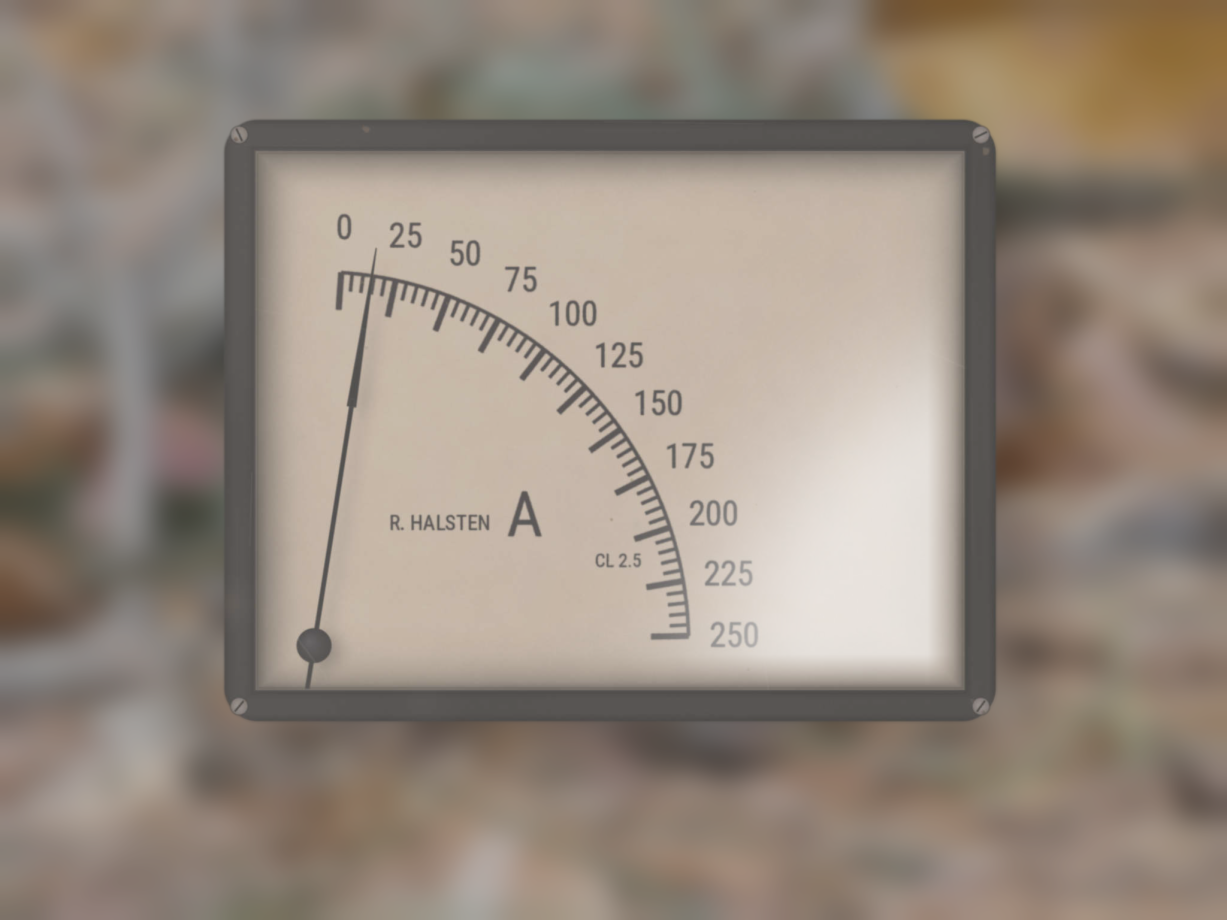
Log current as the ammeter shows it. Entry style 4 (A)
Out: 15 (A)
